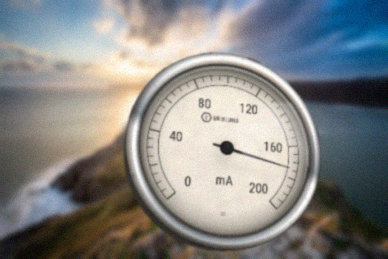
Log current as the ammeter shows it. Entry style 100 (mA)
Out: 175 (mA)
